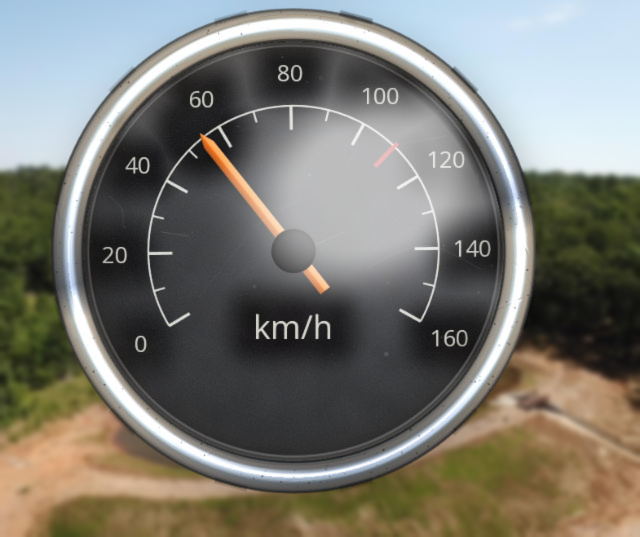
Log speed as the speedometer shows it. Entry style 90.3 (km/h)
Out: 55 (km/h)
